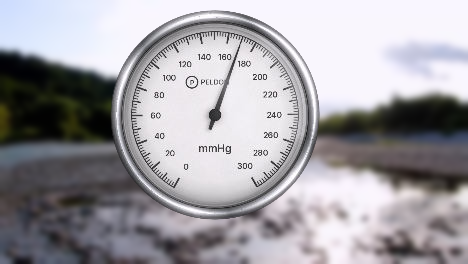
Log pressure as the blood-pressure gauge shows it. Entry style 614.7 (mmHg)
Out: 170 (mmHg)
